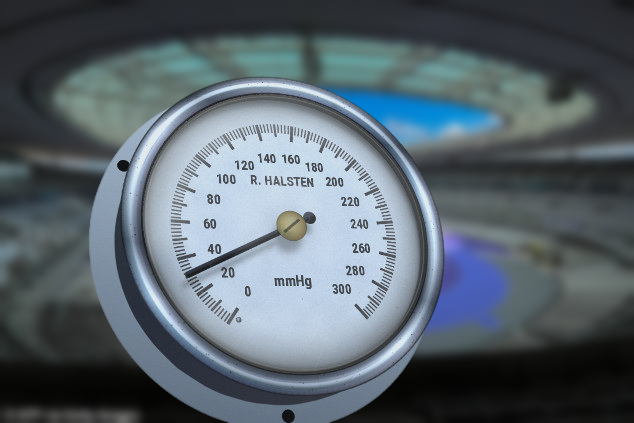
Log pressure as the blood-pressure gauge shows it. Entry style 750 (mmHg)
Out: 30 (mmHg)
